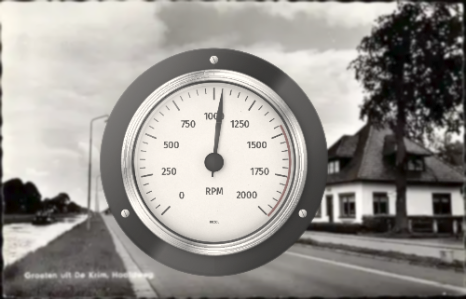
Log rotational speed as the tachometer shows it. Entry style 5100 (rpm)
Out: 1050 (rpm)
